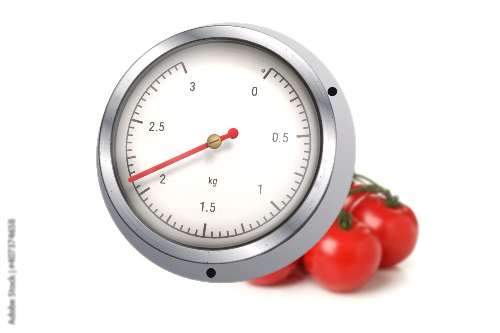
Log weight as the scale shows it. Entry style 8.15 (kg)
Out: 2.1 (kg)
